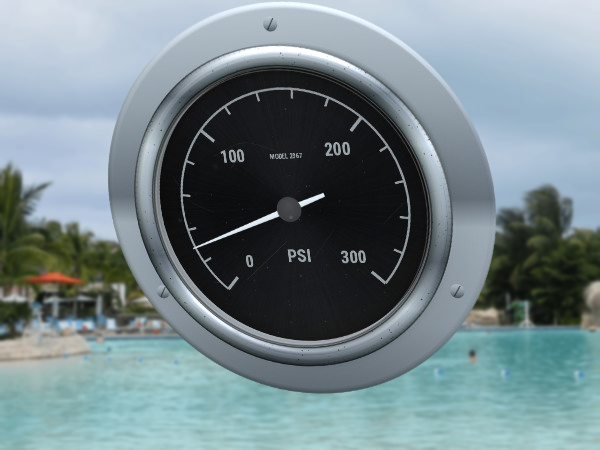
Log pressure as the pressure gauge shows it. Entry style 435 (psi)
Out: 30 (psi)
